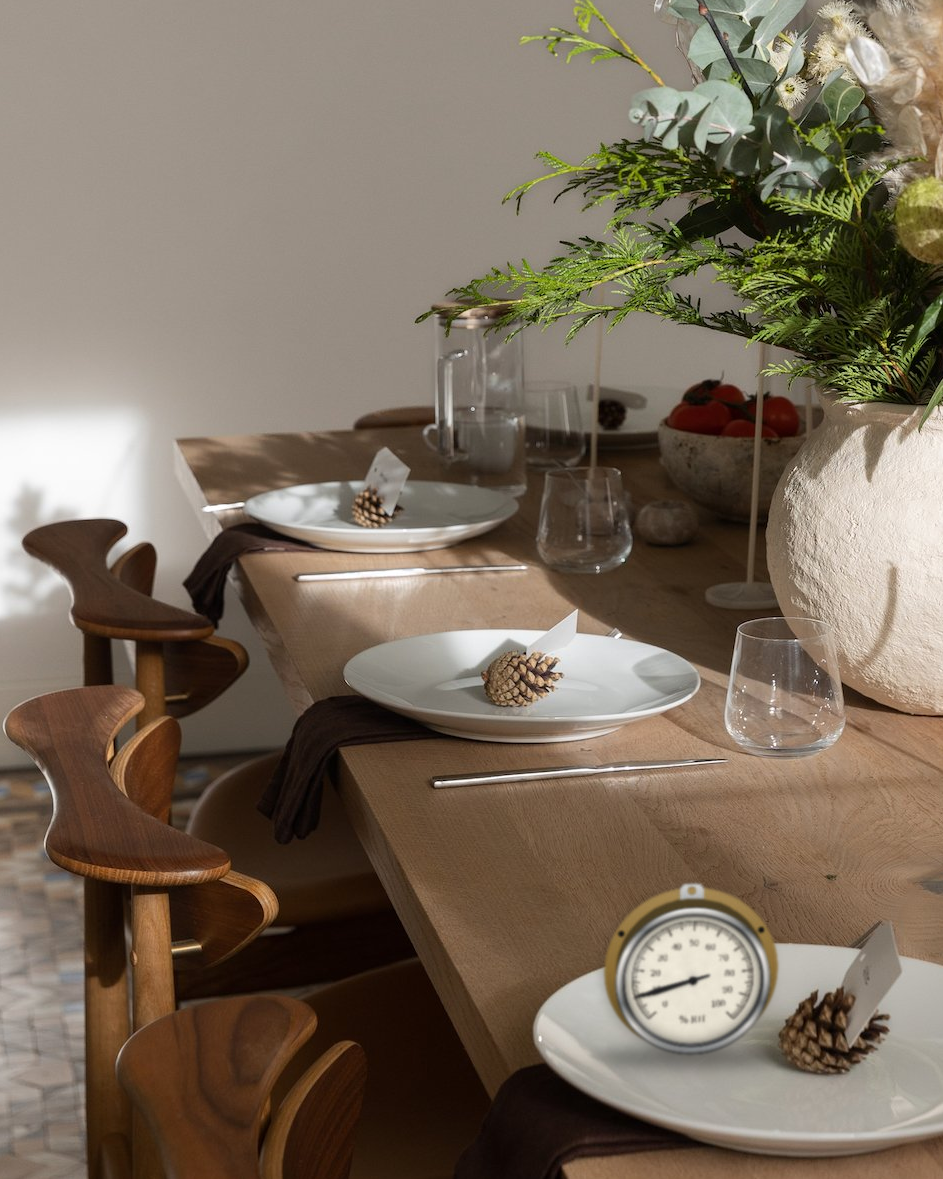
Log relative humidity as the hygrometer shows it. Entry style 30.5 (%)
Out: 10 (%)
